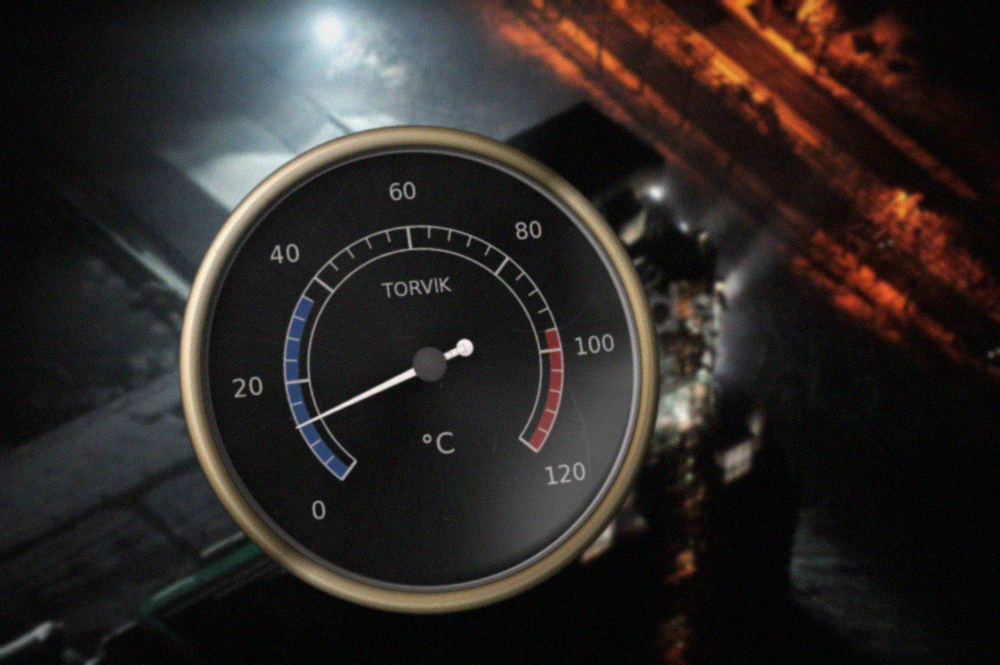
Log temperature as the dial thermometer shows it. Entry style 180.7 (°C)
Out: 12 (°C)
